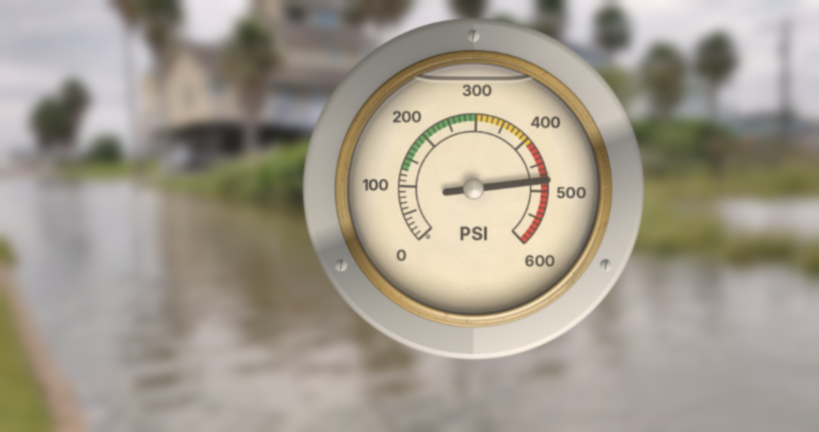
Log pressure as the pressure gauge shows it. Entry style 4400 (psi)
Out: 480 (psi)
